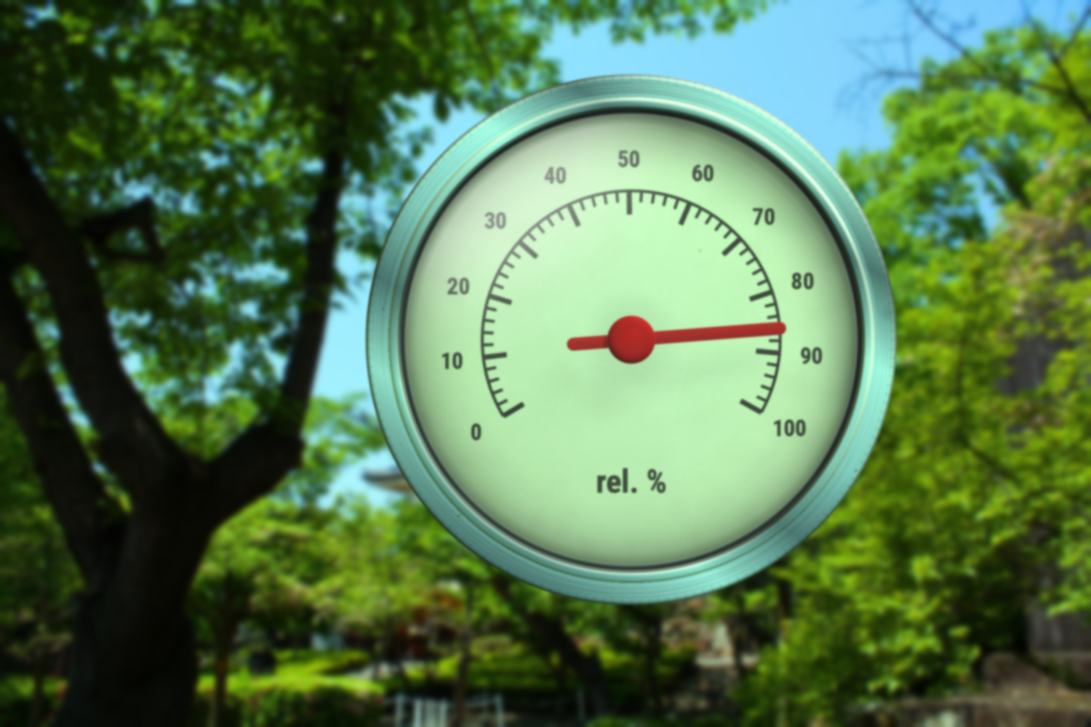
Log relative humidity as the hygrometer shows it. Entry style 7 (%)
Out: 86 (%)
